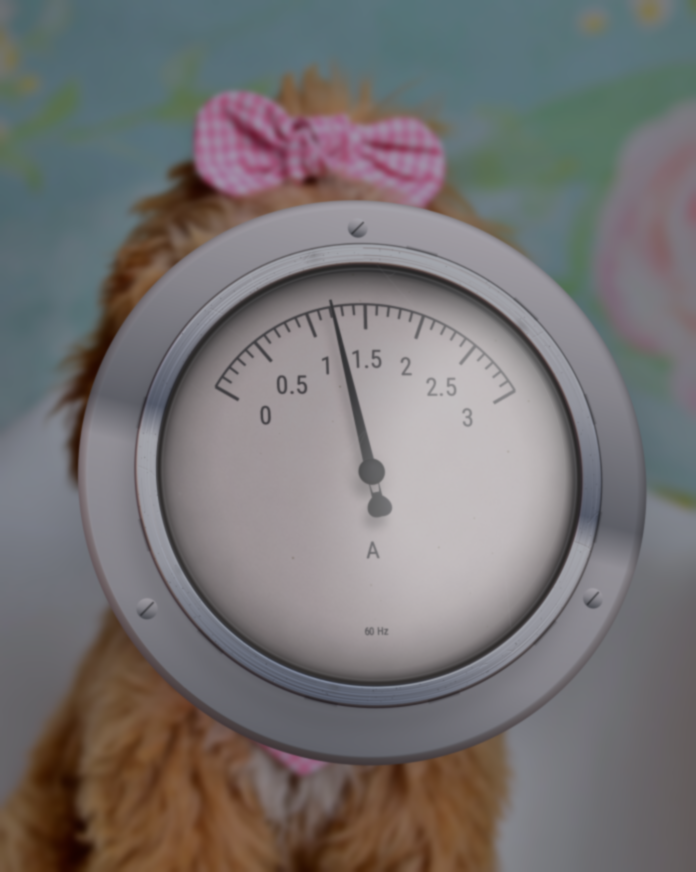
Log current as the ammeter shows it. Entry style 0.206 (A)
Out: 1.2 (A)
